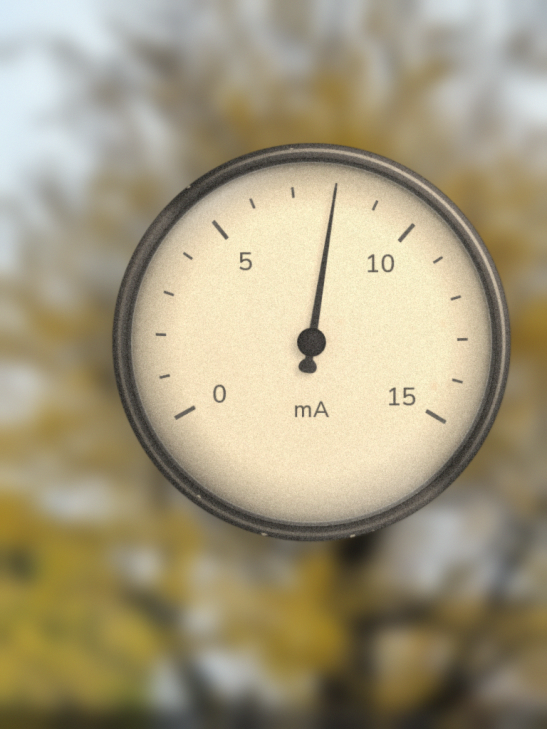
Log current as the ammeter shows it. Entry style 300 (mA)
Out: 8 (mA)
